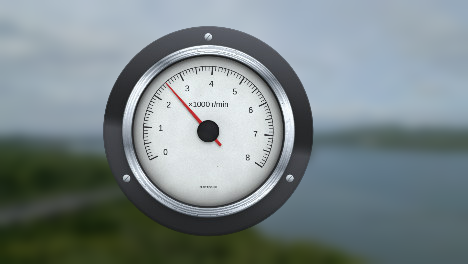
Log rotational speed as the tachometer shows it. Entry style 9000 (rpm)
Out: 2500 (rpm)
